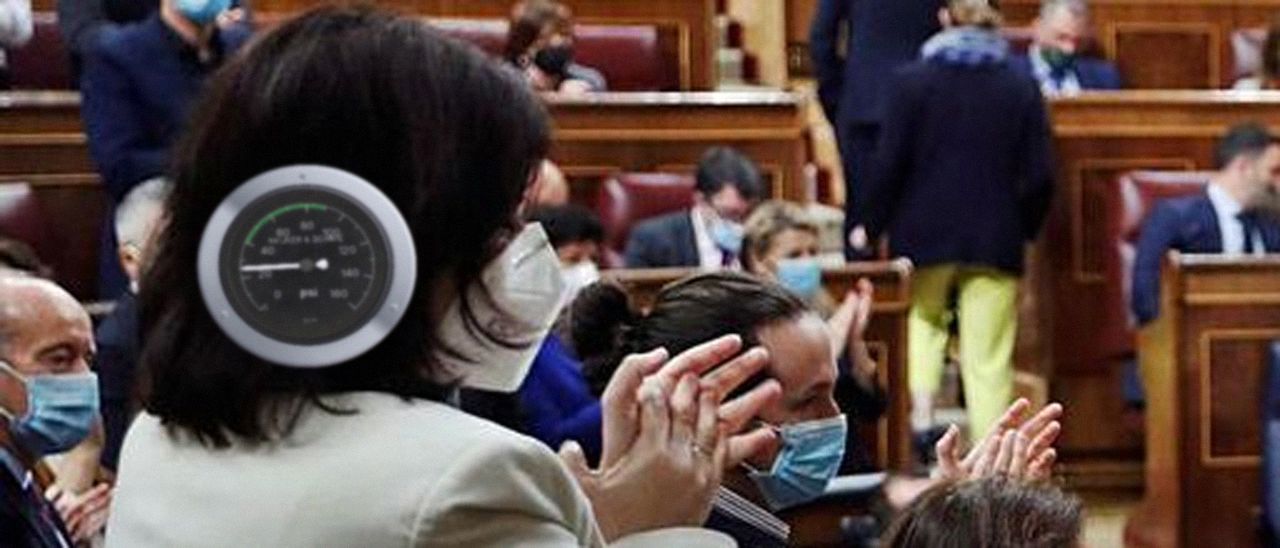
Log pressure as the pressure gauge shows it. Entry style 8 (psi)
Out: 25 (psi)
